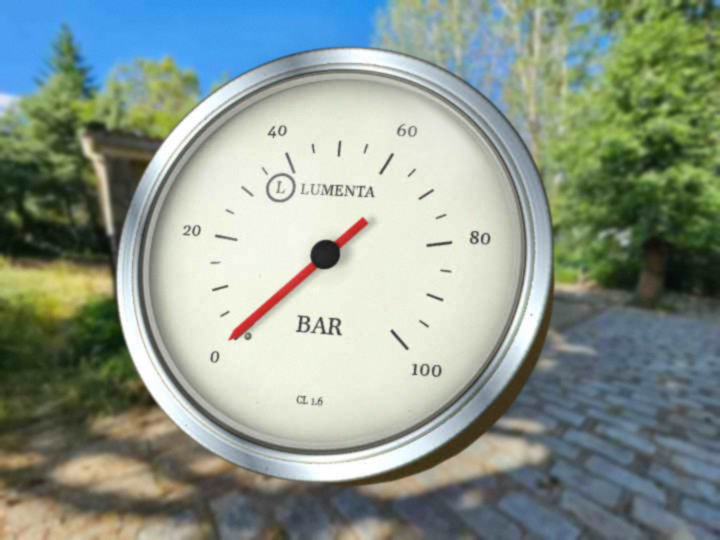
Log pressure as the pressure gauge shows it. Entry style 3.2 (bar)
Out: 0 (bar)
